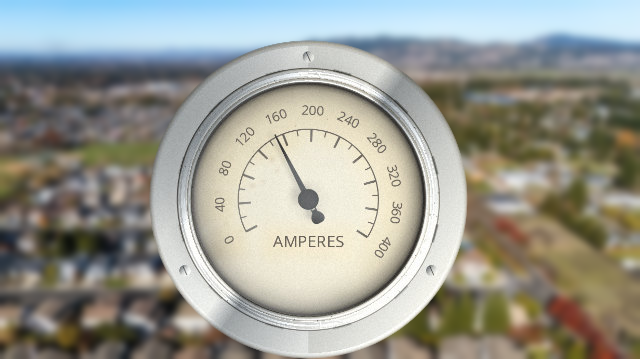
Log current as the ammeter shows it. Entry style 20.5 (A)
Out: 150 (A)
